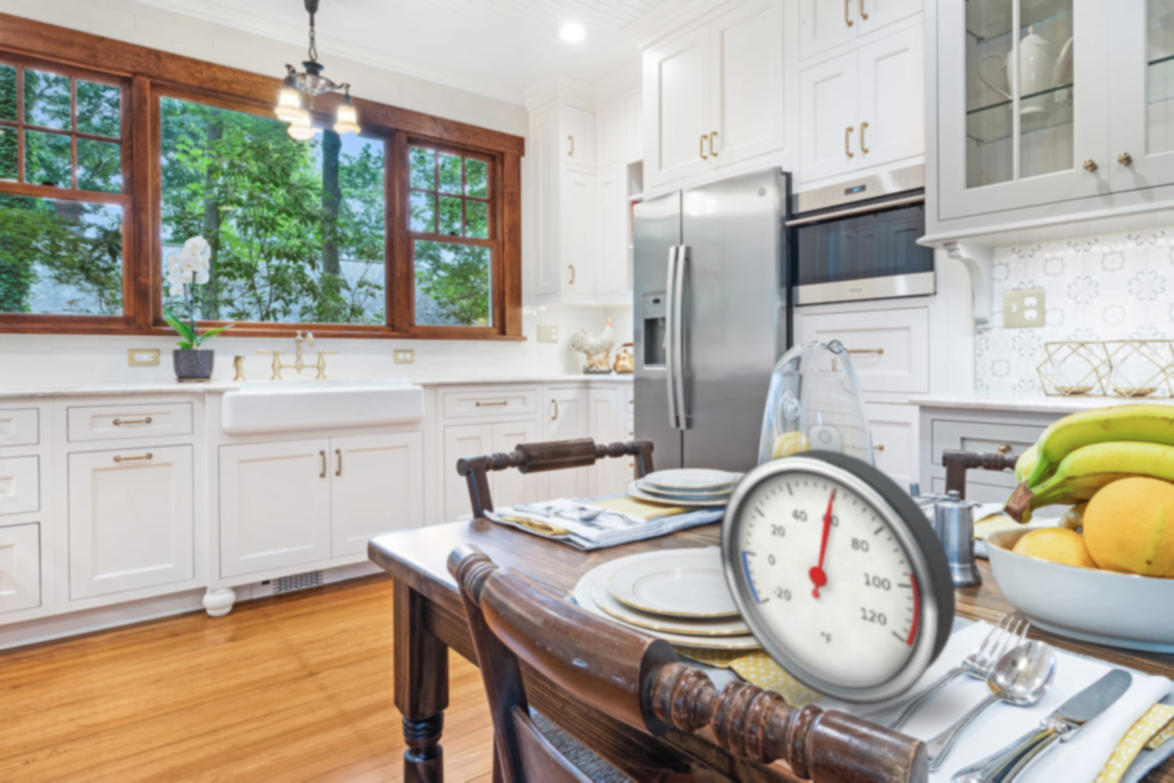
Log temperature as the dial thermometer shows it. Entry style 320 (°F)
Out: 60 (°F)
